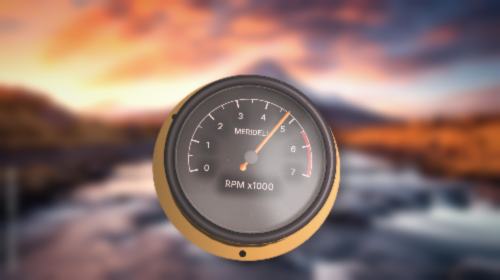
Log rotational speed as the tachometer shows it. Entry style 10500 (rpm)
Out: 4750 (rpm)
